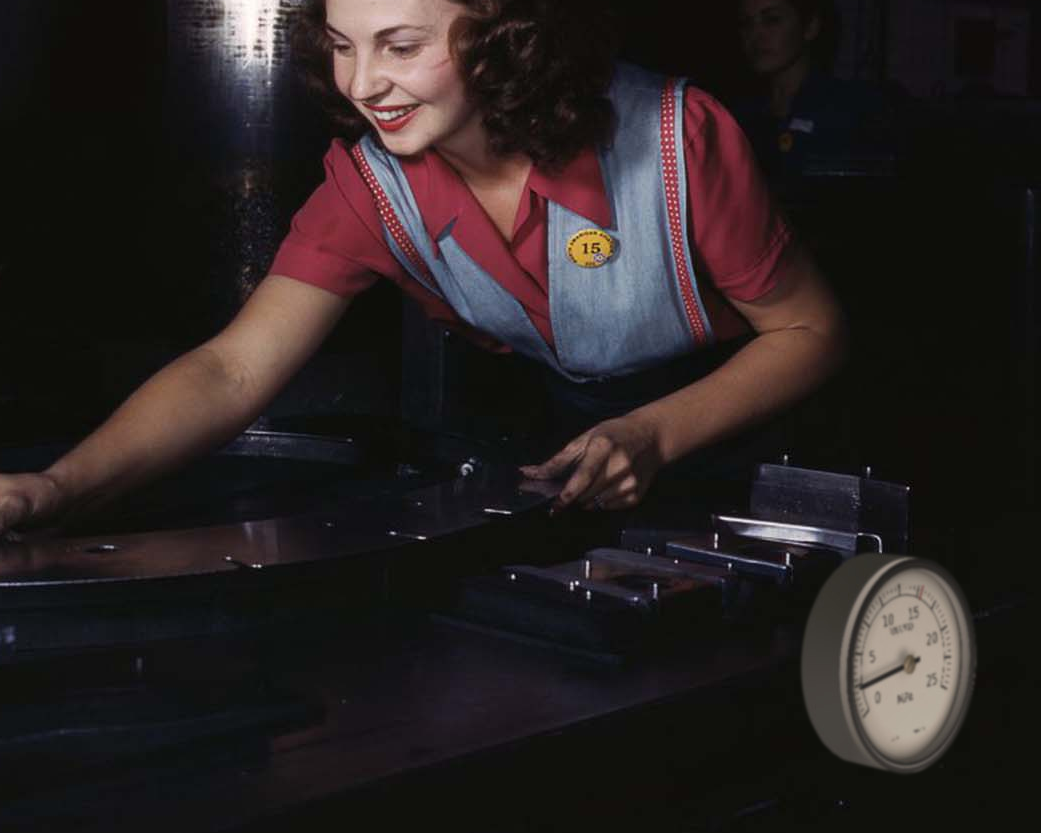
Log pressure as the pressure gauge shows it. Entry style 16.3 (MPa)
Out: 2.5 (MPa)
